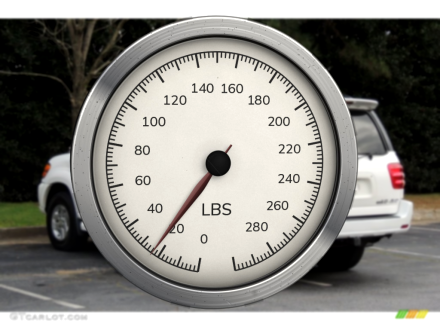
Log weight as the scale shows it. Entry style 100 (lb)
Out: 24 (lb)
